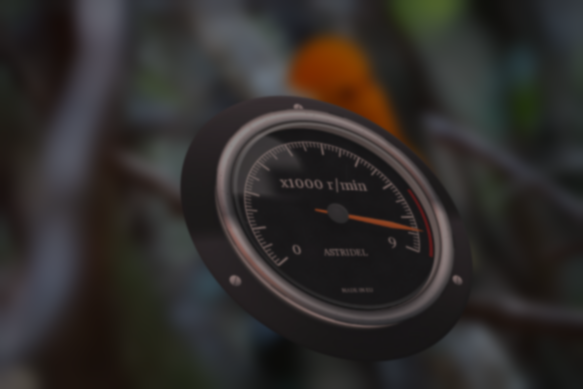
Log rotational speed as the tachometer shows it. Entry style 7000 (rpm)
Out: 8500 (rpm)
